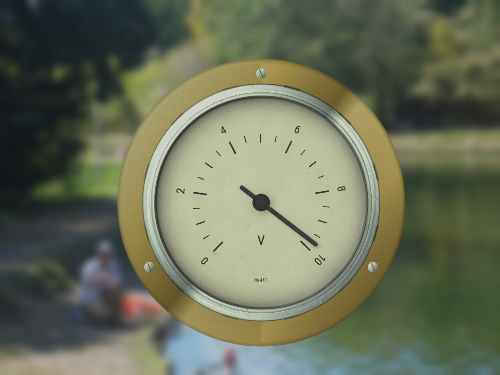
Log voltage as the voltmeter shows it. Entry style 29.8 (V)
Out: 9.75 (V)
